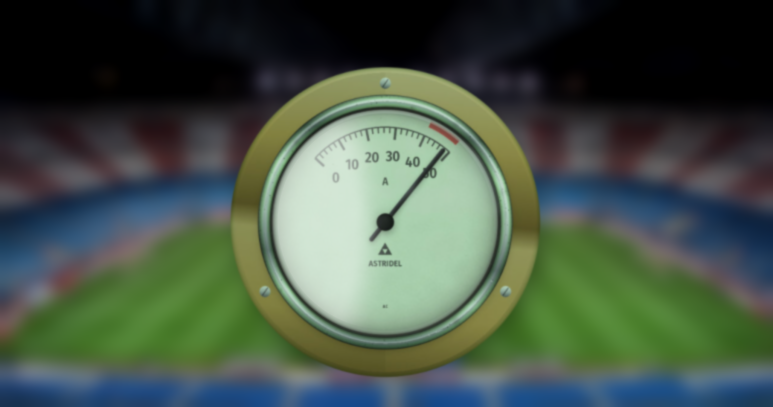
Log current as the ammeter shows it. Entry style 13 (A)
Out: 48 (A)
